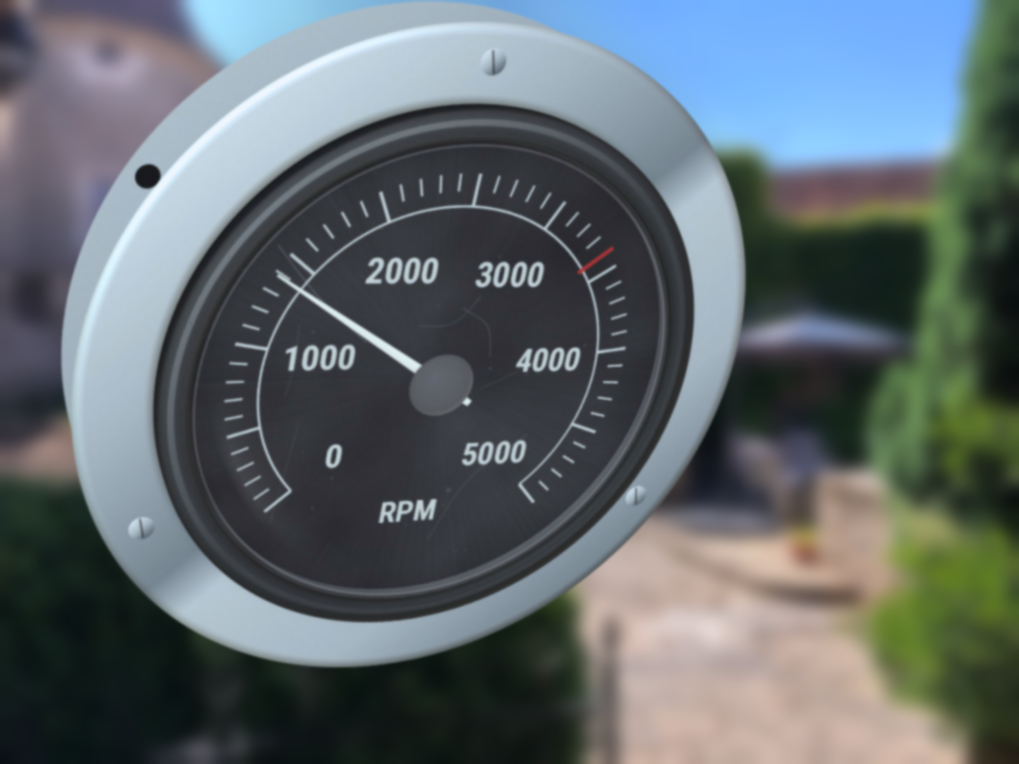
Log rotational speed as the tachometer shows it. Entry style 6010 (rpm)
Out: 1400 (rpm)
